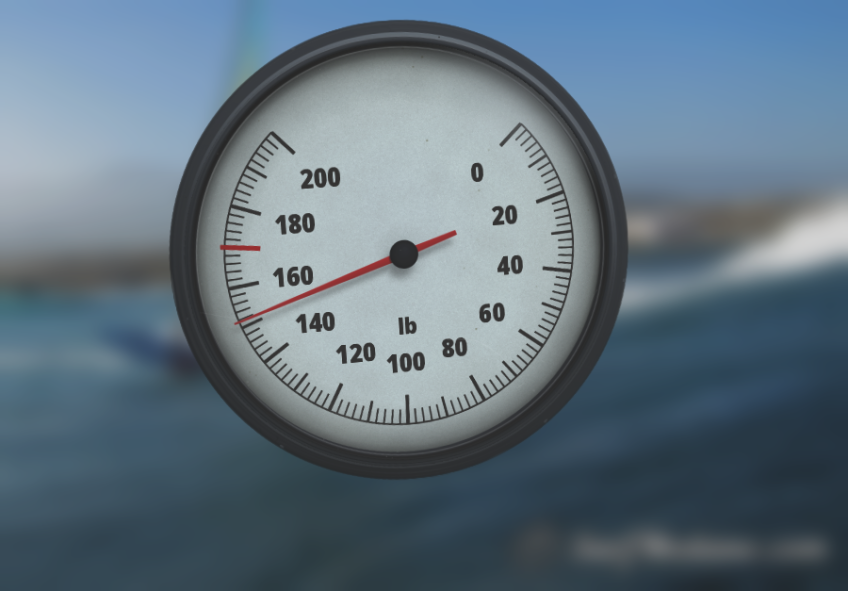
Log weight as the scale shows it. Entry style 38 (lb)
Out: 152 (lb)
